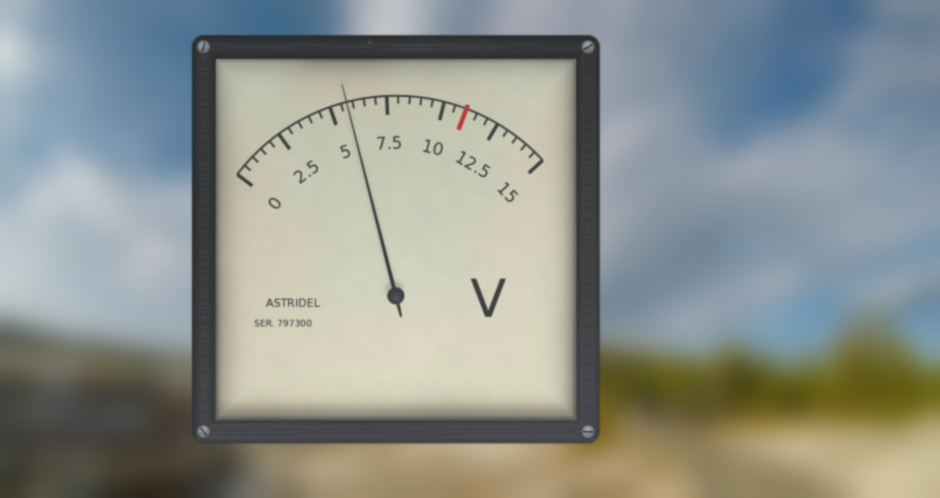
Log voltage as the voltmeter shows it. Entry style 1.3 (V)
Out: 5.75 (V)
